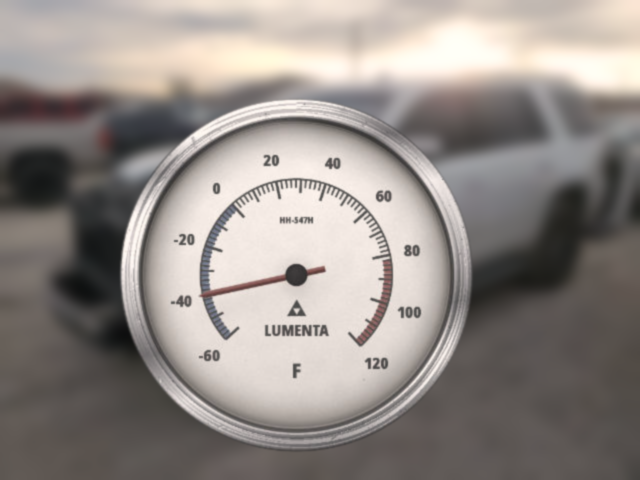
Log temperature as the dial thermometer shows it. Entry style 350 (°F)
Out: -40 (°F)
